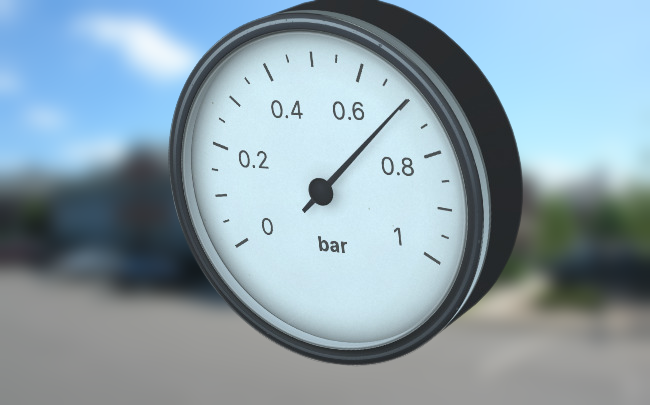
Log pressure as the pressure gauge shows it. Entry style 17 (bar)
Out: 0.7 (bar)
